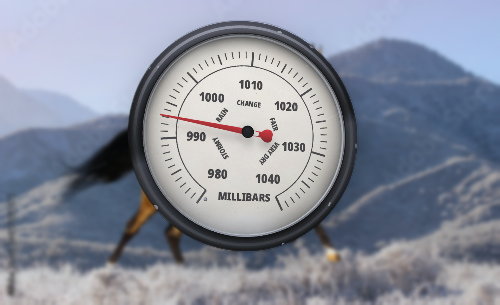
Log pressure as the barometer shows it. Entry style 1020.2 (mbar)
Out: 993 (mbar)
